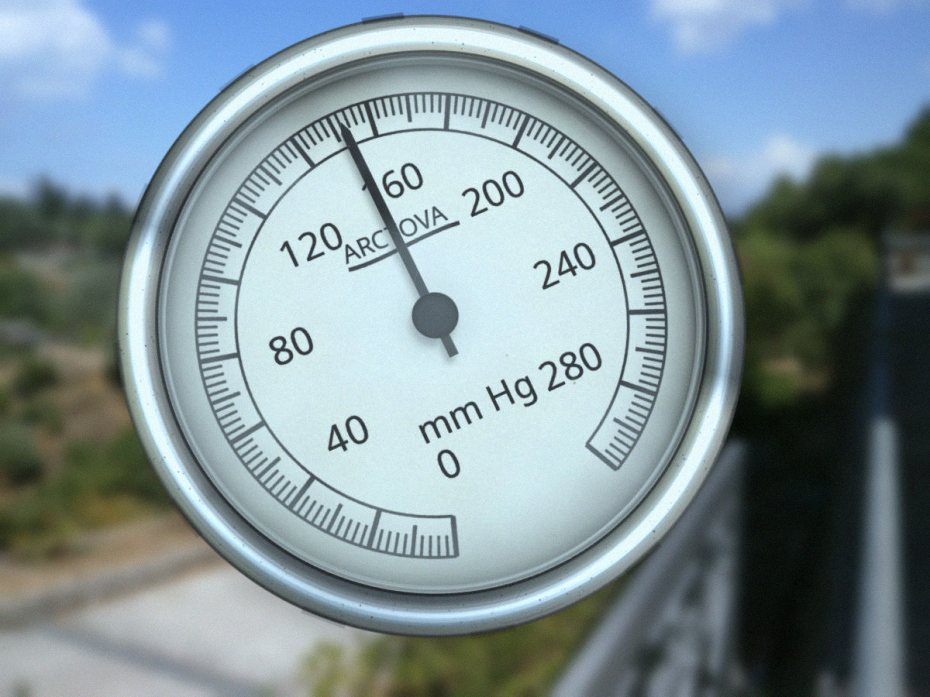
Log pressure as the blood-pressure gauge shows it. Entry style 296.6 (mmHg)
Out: 152 (mmHg)
